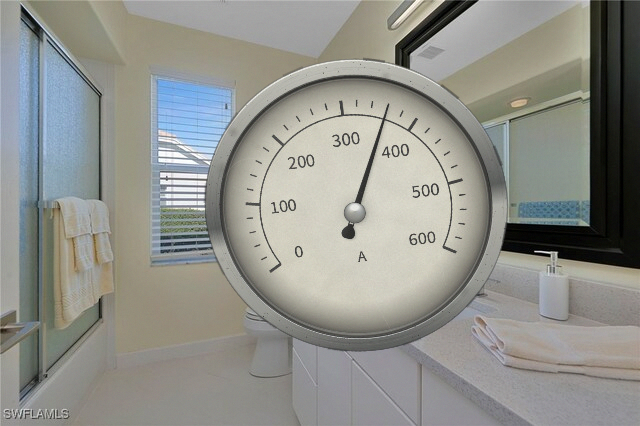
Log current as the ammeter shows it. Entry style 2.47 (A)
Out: 360 (A)
